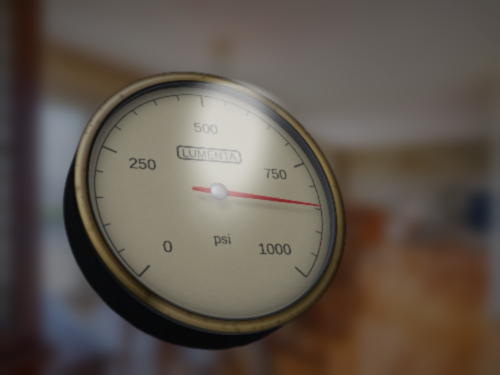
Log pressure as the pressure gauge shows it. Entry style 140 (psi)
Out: 850 (psi)
